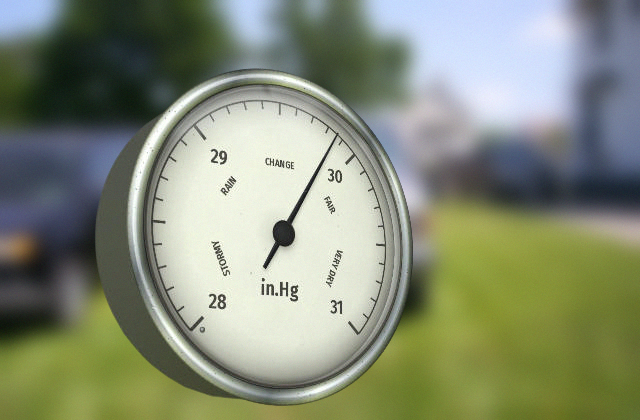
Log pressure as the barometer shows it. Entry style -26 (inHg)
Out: 29.85 (inHg)
